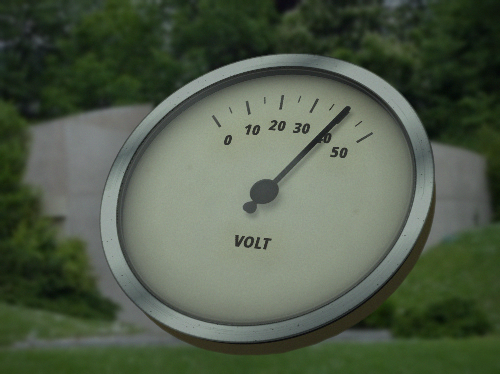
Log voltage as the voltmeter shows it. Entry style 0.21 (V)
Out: 40 (V)
